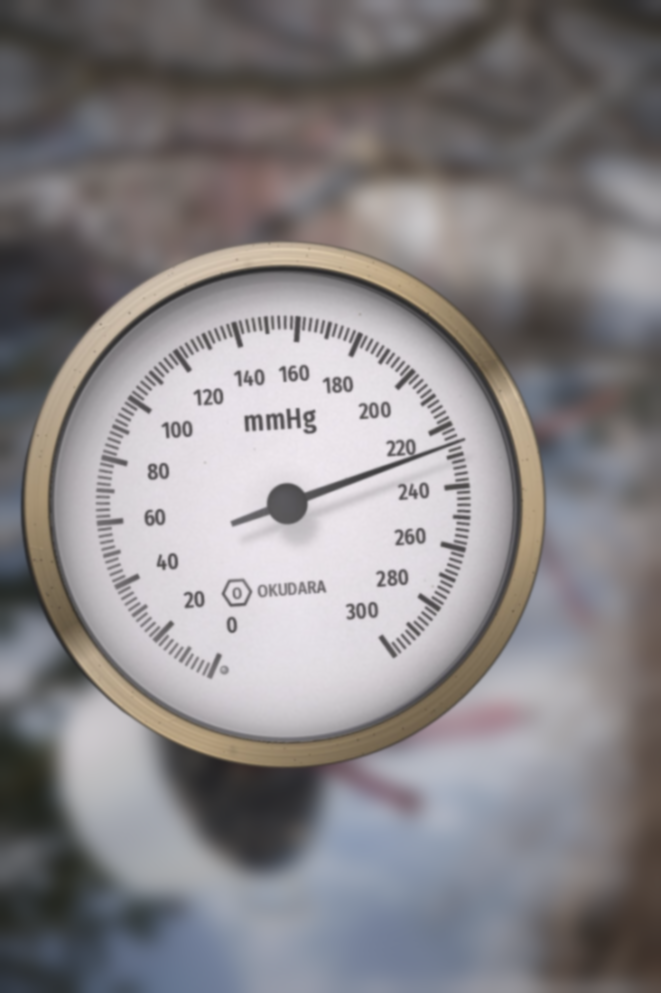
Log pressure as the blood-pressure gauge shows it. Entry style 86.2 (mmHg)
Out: 226 (mmHg)
